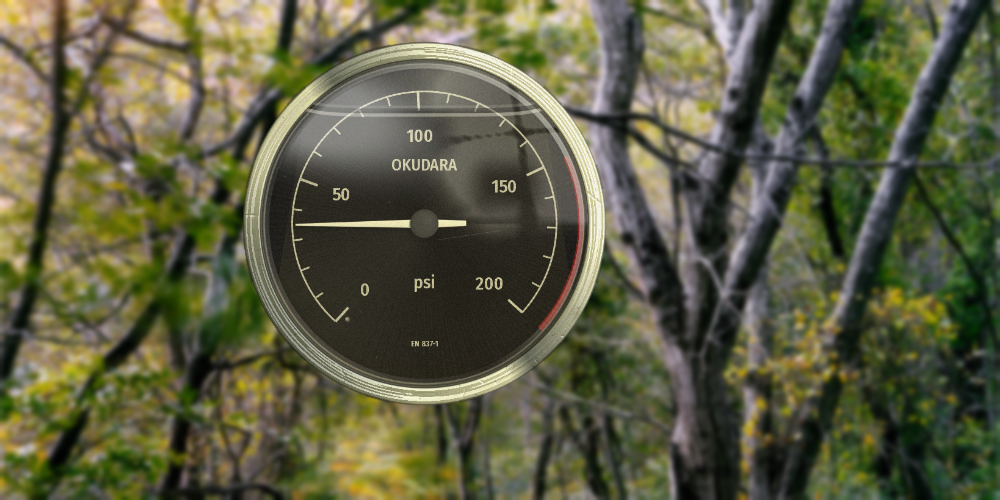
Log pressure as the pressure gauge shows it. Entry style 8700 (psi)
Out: 35 (psi)
